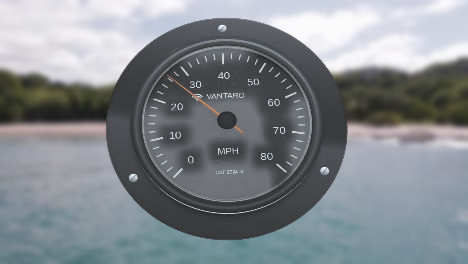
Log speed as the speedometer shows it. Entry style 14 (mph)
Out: 26 (mph)
